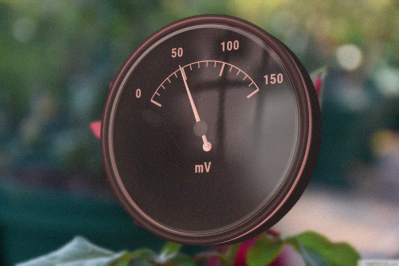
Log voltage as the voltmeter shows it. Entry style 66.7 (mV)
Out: 50 (mV)
